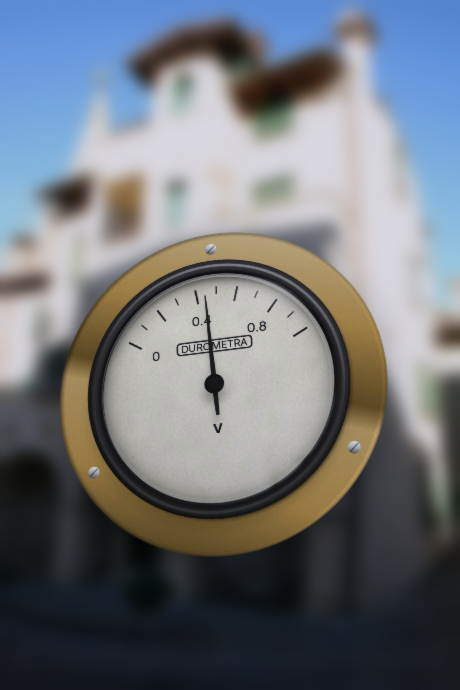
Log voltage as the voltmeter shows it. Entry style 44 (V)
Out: 0.45 (V)
